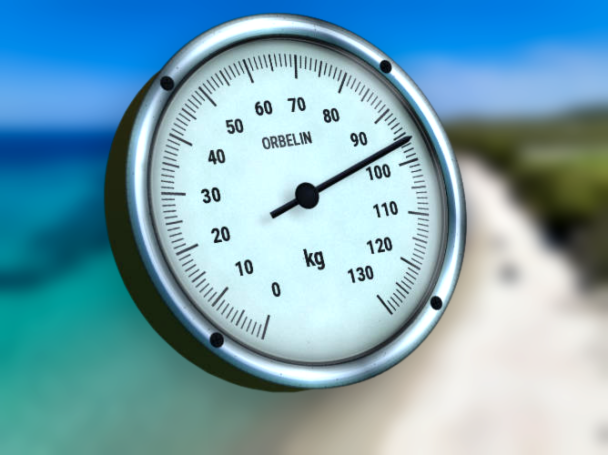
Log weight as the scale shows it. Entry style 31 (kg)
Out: 96 (kg)
